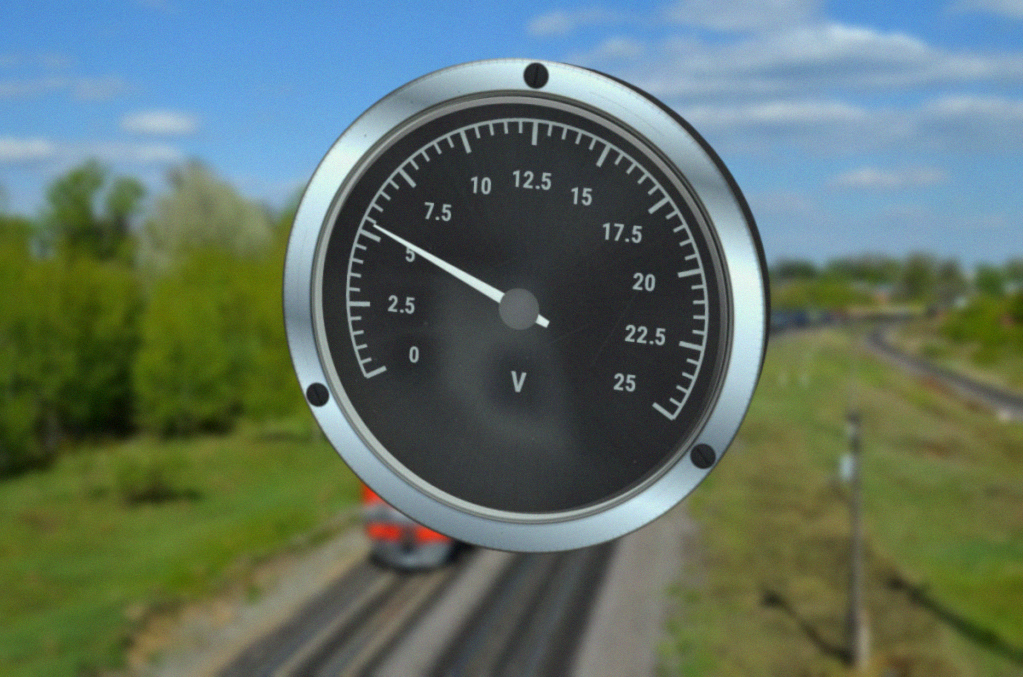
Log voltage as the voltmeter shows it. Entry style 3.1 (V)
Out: 5.5 (V)
